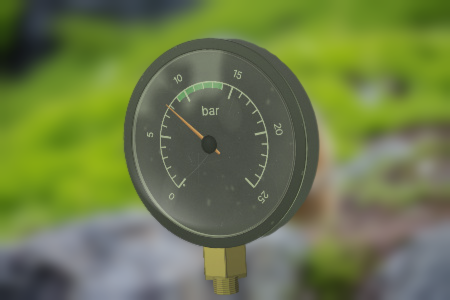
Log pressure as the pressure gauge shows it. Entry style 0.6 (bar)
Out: 8 (bar)
